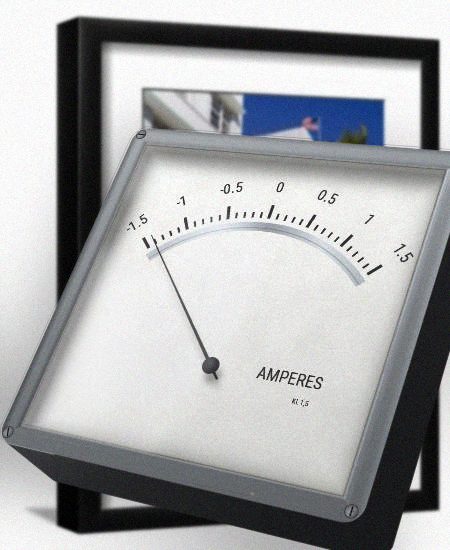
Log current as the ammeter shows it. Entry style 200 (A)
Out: -1.4 (A)
